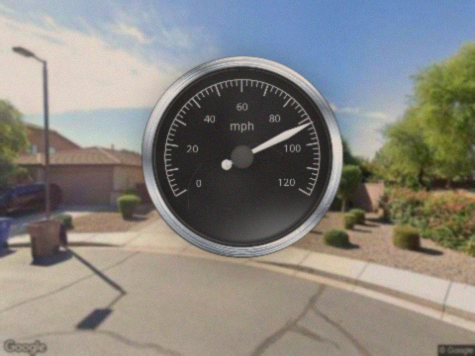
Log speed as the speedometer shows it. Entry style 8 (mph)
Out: 92 (mph)
